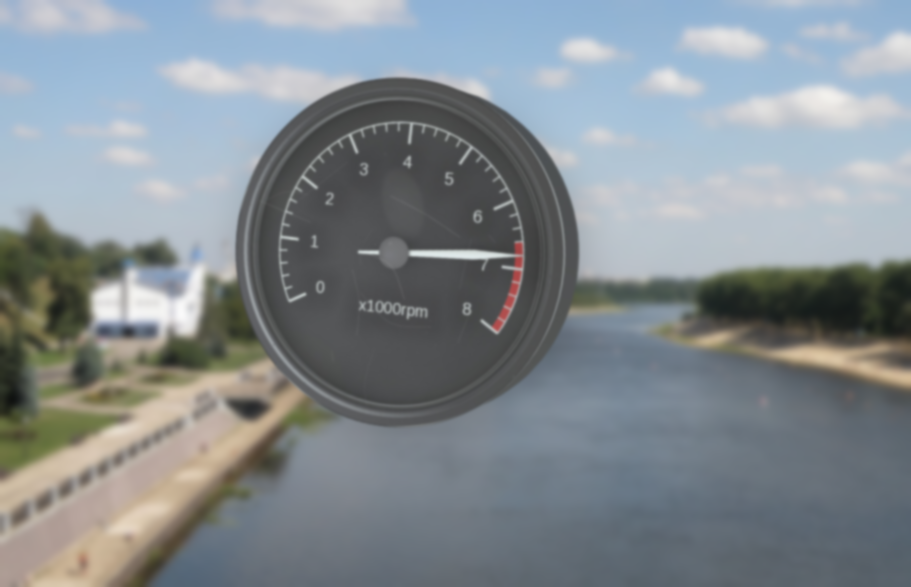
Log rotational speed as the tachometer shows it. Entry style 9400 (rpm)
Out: 6800 (rpm)
